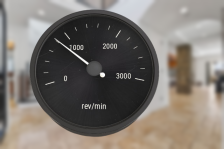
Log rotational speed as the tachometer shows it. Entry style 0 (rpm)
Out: 800 (rpm)
